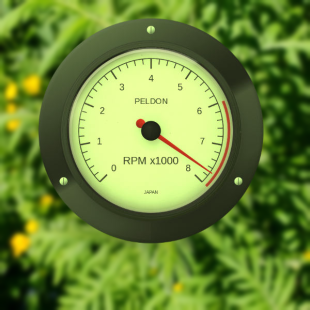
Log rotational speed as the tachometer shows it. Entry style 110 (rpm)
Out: 7700 (rpm)
